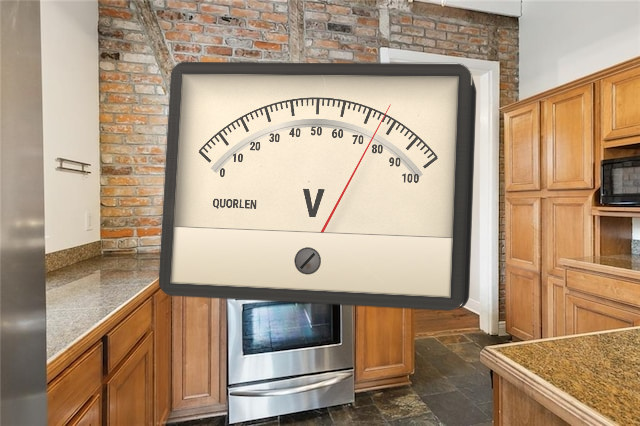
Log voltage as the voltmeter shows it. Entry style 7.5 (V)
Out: 76 (V)
